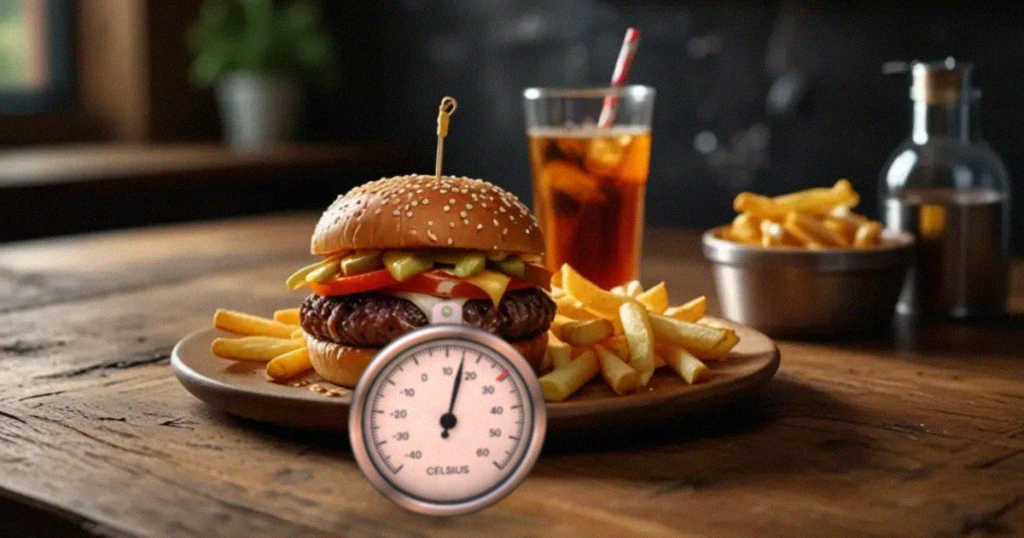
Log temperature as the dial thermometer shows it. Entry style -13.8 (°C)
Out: 15 (°C)
